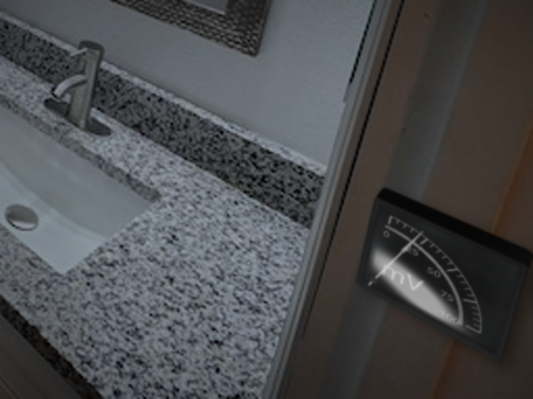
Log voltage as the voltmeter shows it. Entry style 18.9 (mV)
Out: 20 (mV)
